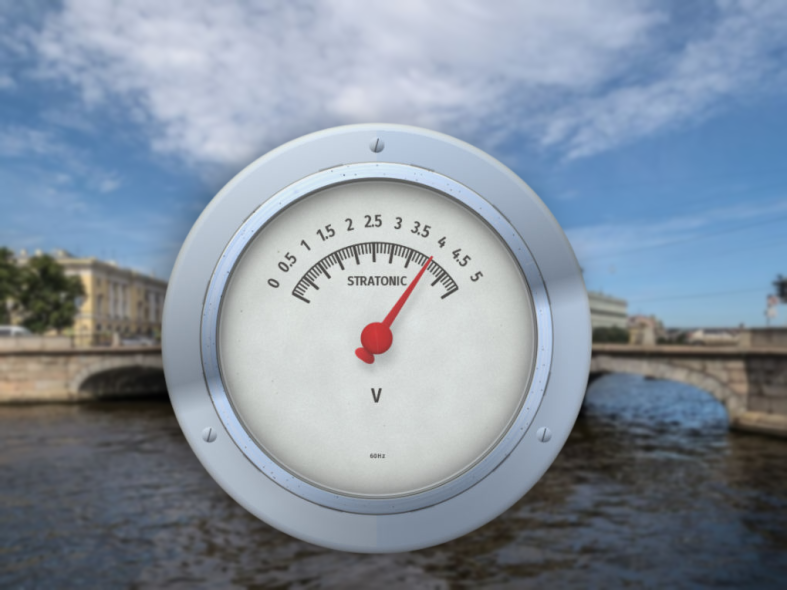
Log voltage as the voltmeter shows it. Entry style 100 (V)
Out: 4 (V)
